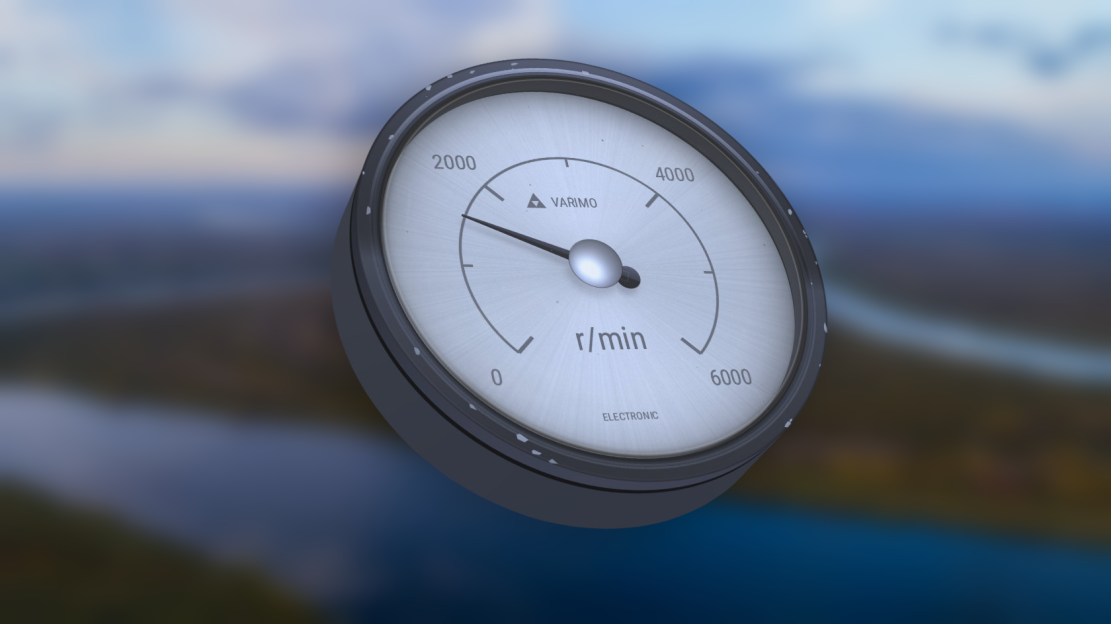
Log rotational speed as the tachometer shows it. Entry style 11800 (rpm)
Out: 1500 (rpm)
